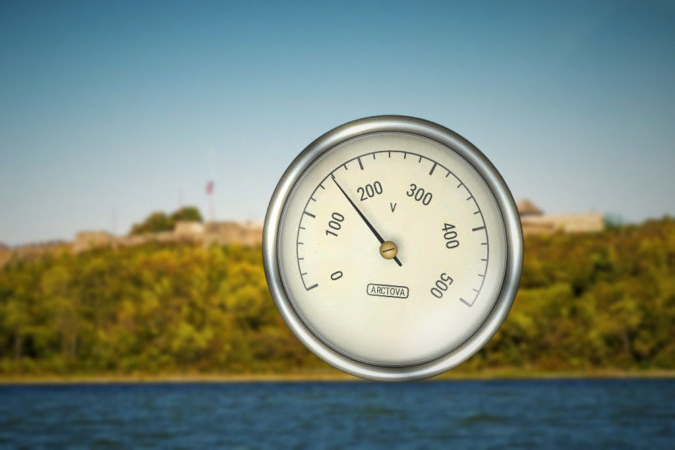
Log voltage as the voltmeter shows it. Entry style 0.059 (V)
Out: 160 (V)
